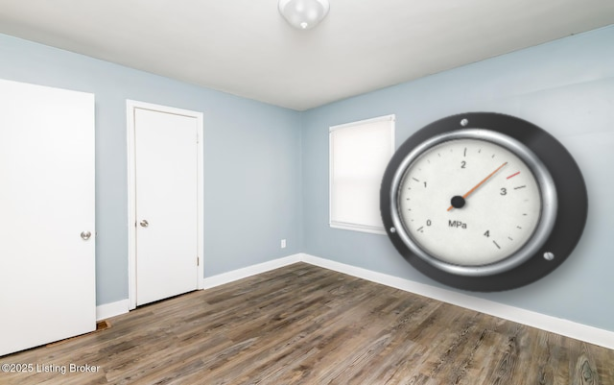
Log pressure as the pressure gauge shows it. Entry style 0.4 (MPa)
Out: 2.6 (MPa)
